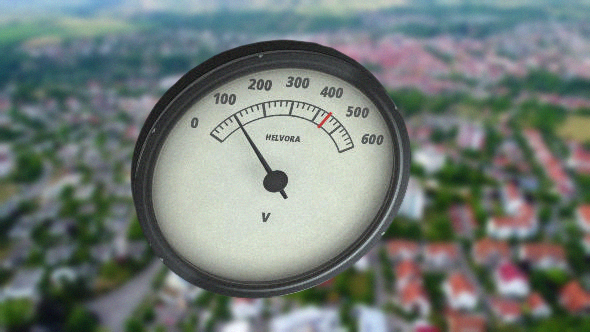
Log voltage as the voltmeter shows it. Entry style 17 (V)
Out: 100 (V)
